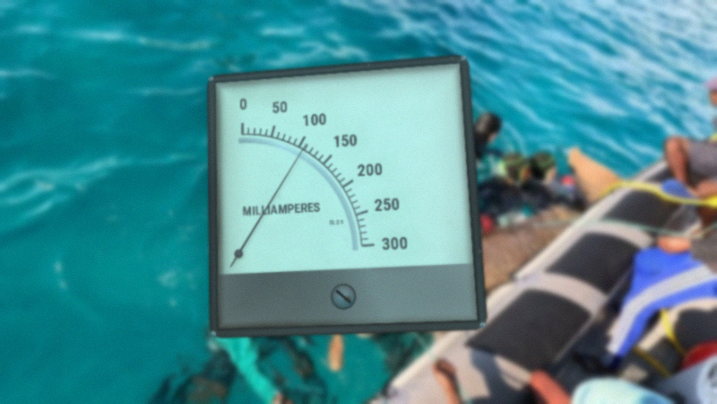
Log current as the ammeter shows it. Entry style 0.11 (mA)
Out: 110 (mA)
